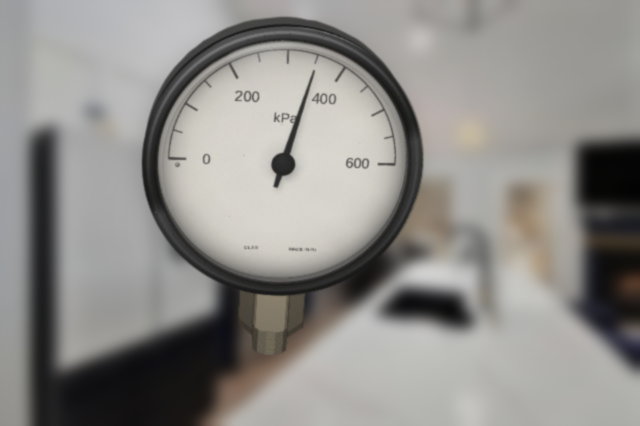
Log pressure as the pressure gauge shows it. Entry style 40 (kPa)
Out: 350 (kPa)
